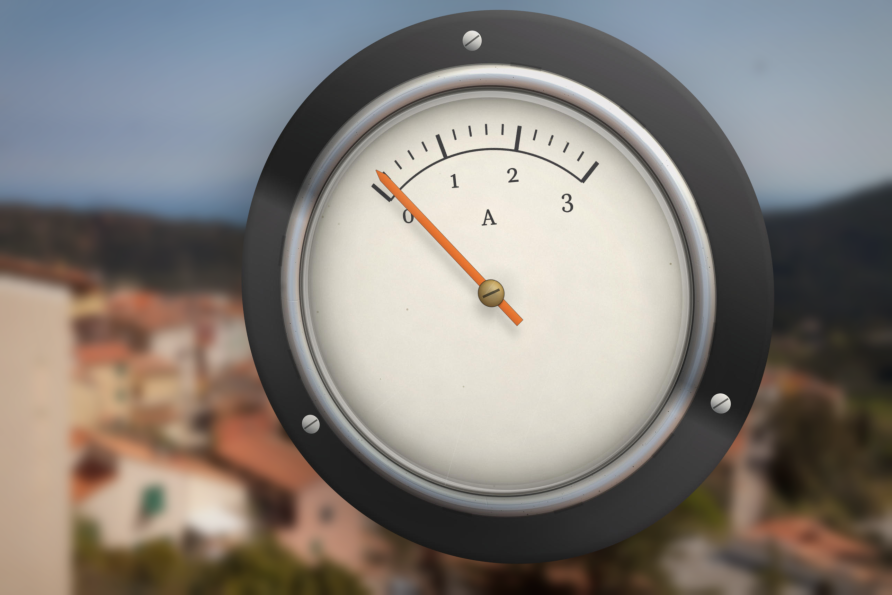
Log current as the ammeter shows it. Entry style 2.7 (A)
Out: 0.2 (A)
